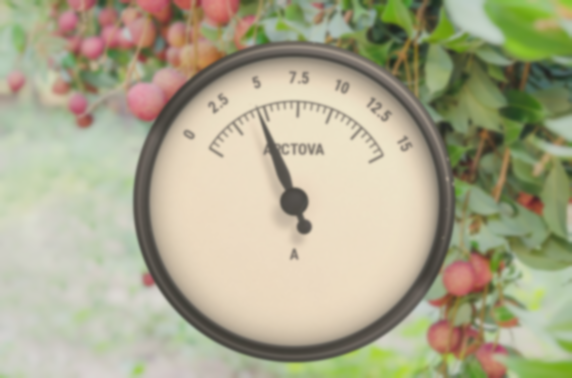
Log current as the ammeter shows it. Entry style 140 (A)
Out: 4.5 (A)
